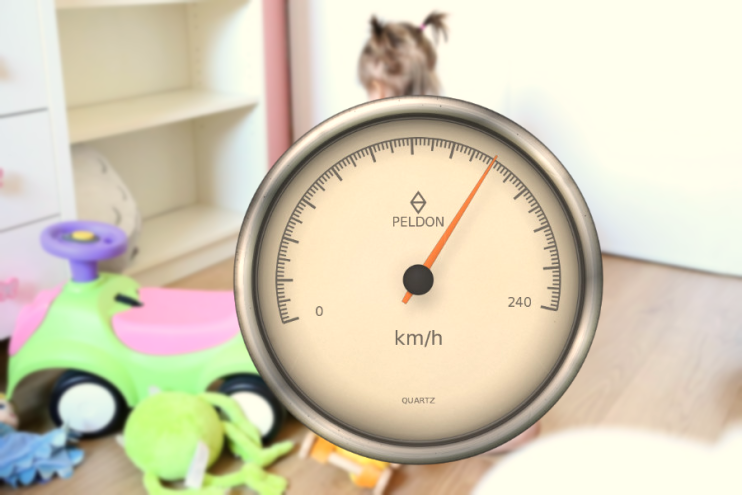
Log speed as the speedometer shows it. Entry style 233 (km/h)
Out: 160 (km/h)
